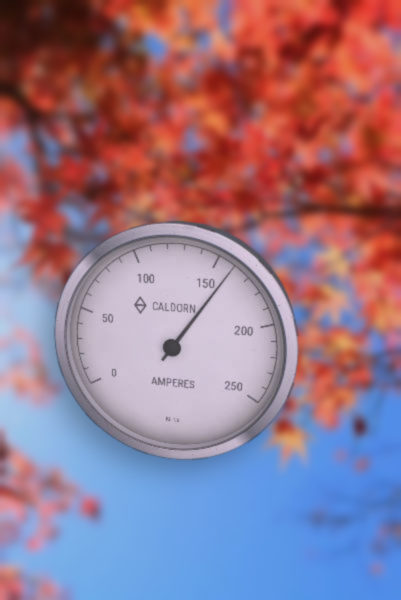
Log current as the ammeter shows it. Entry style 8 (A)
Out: 160 (A)
